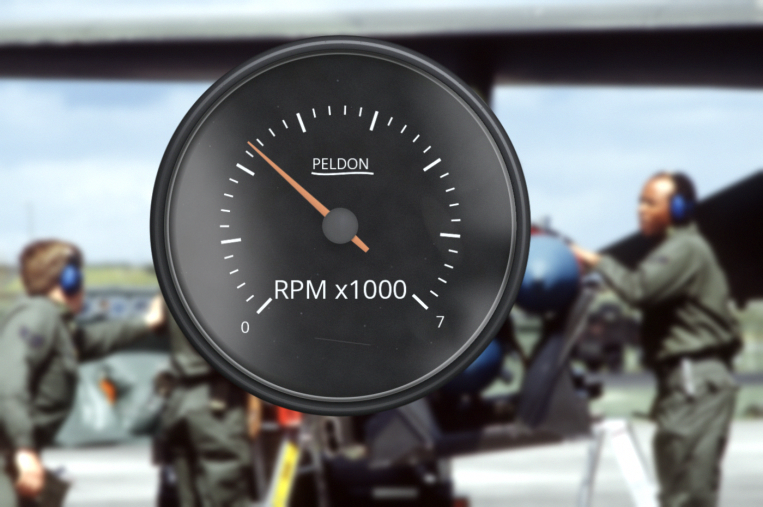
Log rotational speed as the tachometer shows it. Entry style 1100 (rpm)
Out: 2300 (rpm)
